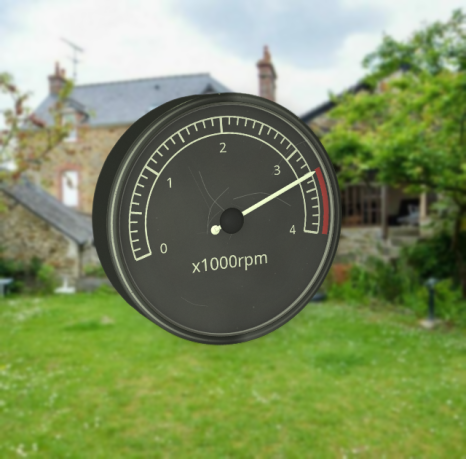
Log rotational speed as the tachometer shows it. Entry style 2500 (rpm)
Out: 3300 (rpm)
